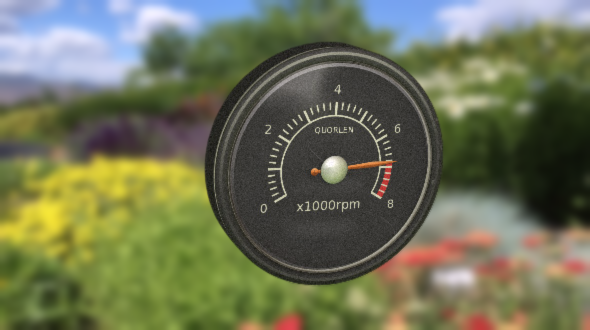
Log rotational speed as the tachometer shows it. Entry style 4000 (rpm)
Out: 6800 (rpm)
